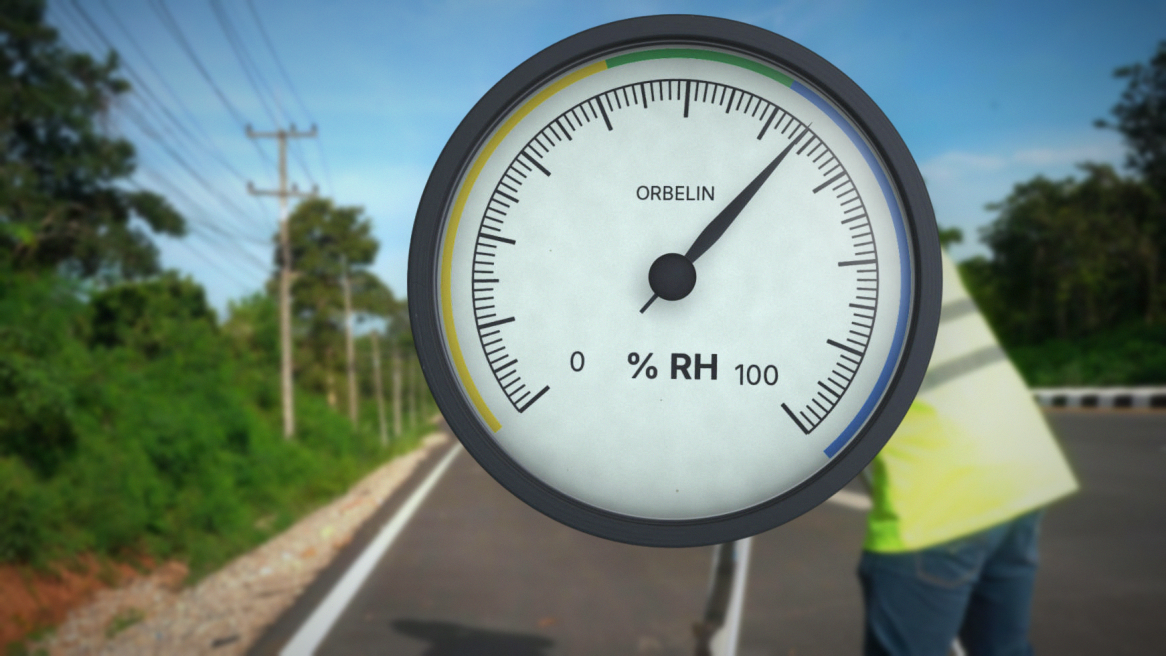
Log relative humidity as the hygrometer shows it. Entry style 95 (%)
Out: 64 (%)
